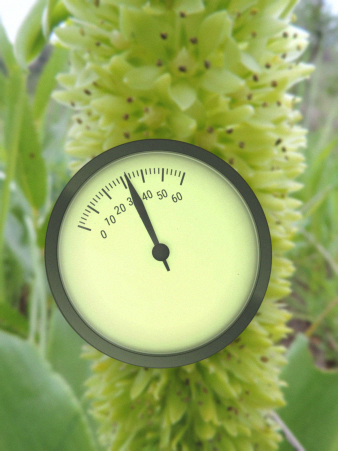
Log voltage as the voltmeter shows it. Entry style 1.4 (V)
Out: 32 (V)
